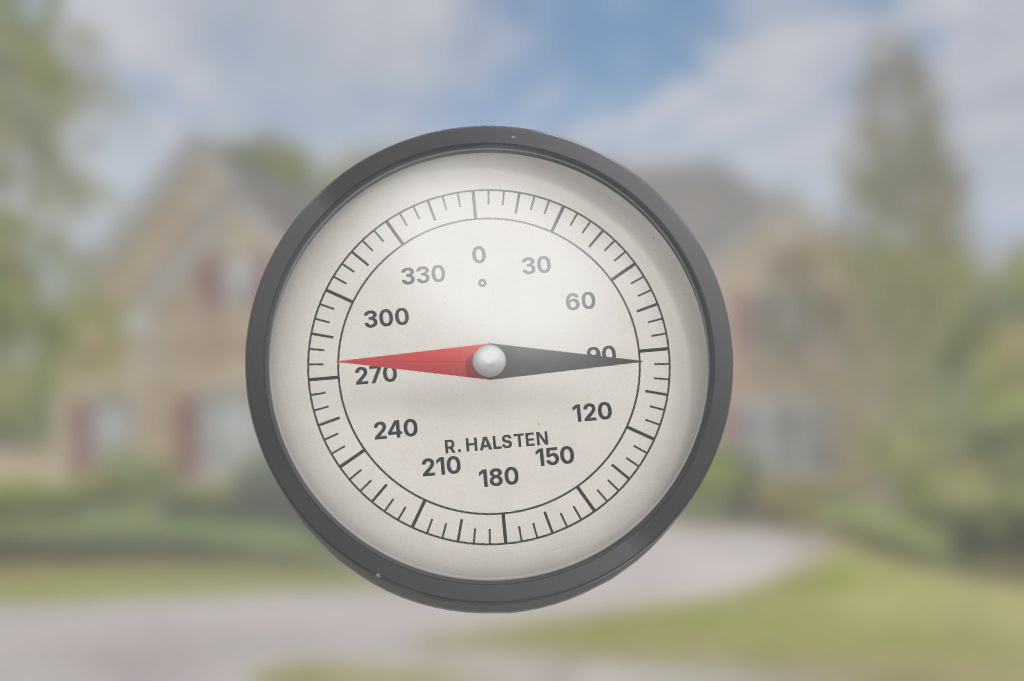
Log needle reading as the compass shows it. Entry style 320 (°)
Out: 275 (°)
